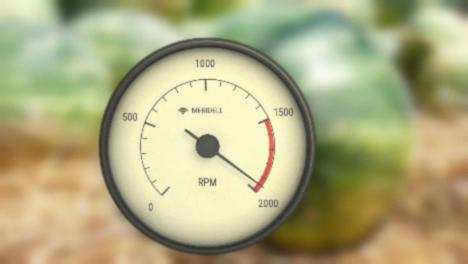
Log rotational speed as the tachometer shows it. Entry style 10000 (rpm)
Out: 1950 (rpm)
